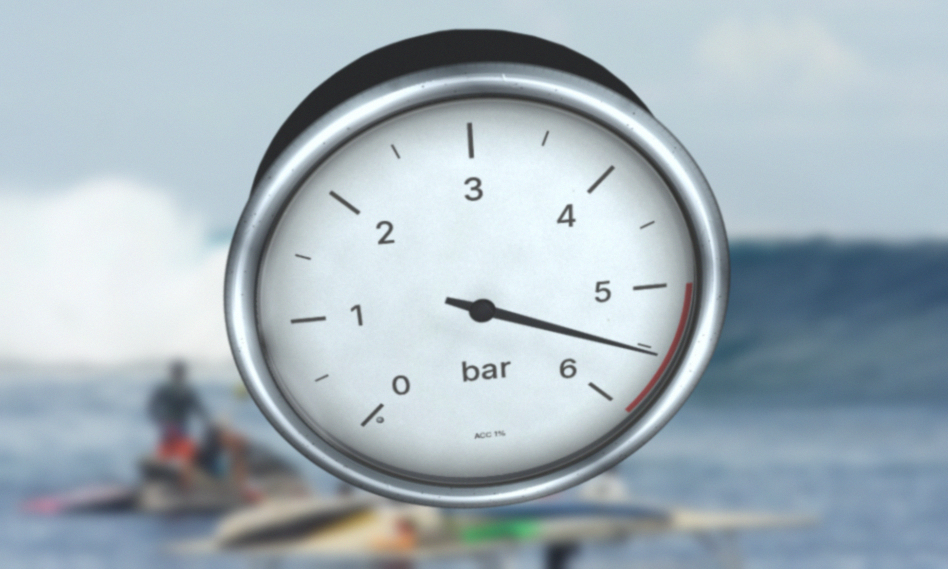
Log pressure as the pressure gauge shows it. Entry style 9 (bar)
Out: 5.5 (bar)
